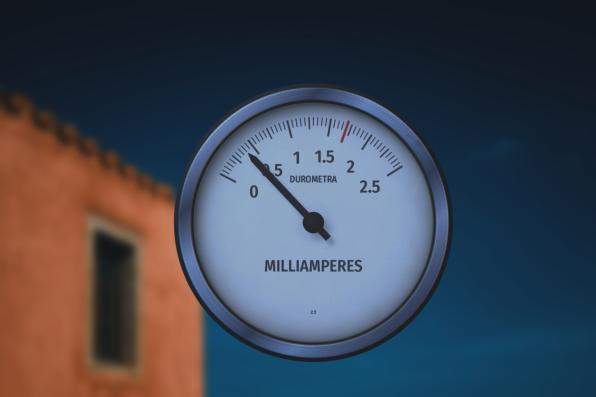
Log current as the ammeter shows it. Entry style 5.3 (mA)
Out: 0.4 (mA)
